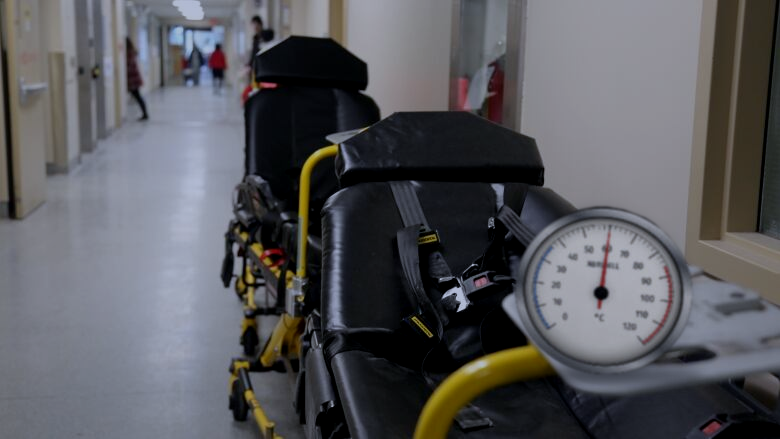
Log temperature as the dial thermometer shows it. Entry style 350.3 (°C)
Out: 60 (°C)
